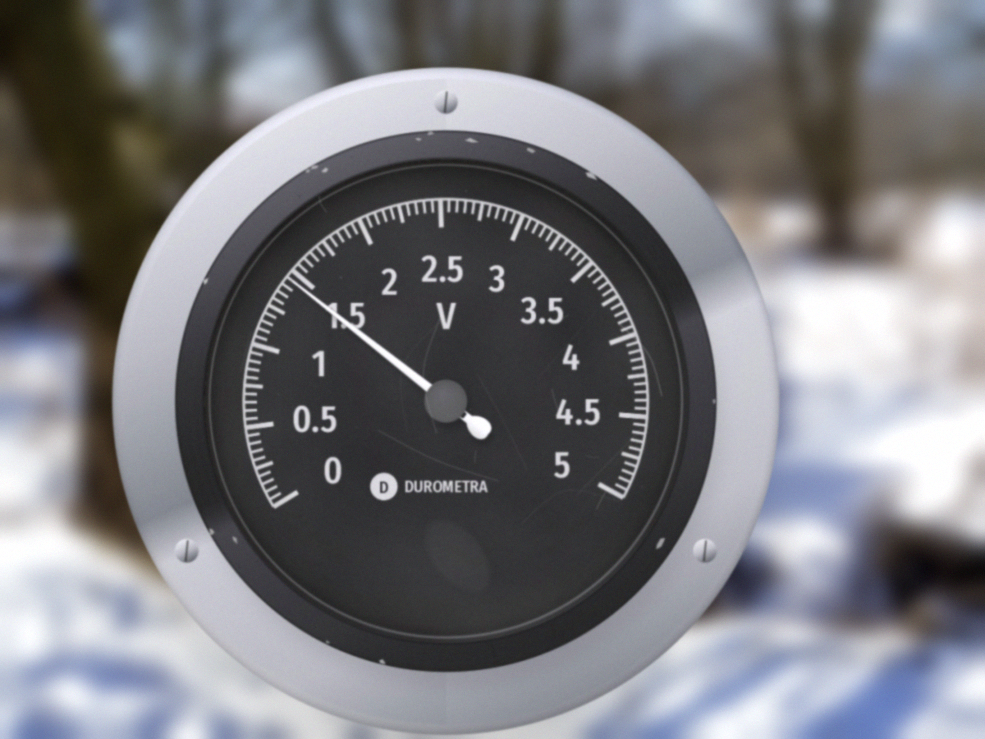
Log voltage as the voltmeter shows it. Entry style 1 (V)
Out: 1.45 (V)
